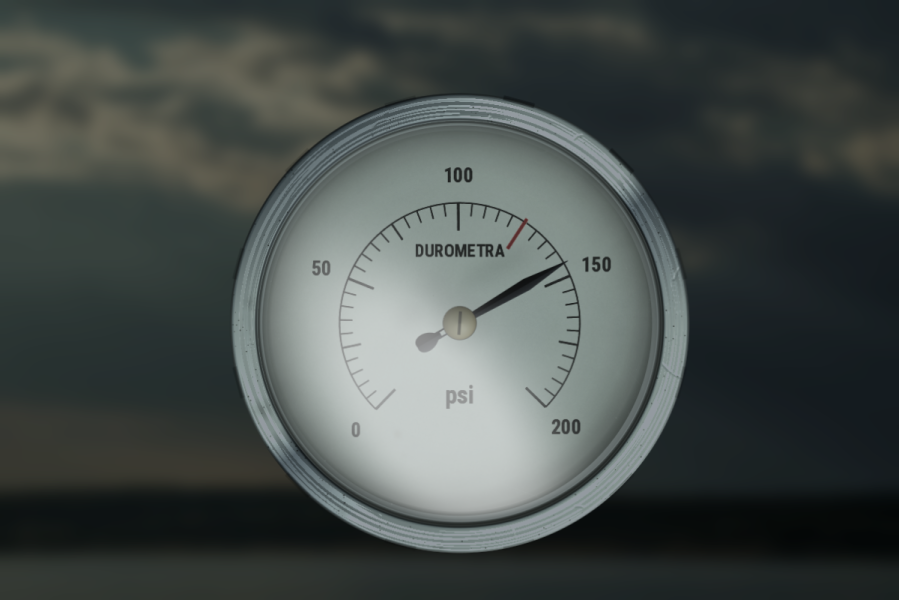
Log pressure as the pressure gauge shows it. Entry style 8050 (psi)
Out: 145 (psi)
